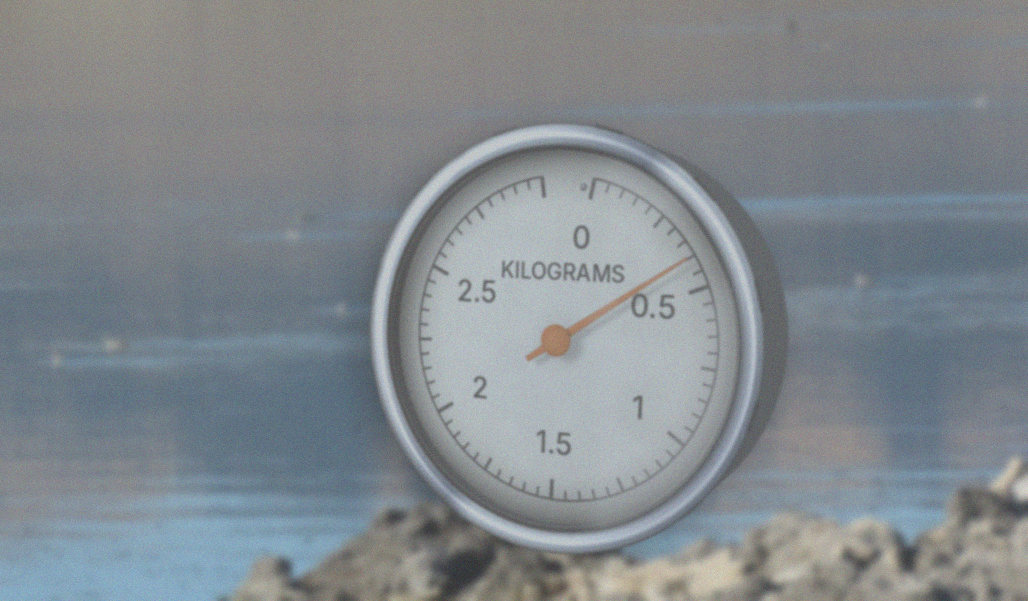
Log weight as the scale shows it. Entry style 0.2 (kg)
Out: 0.4 (kg)
